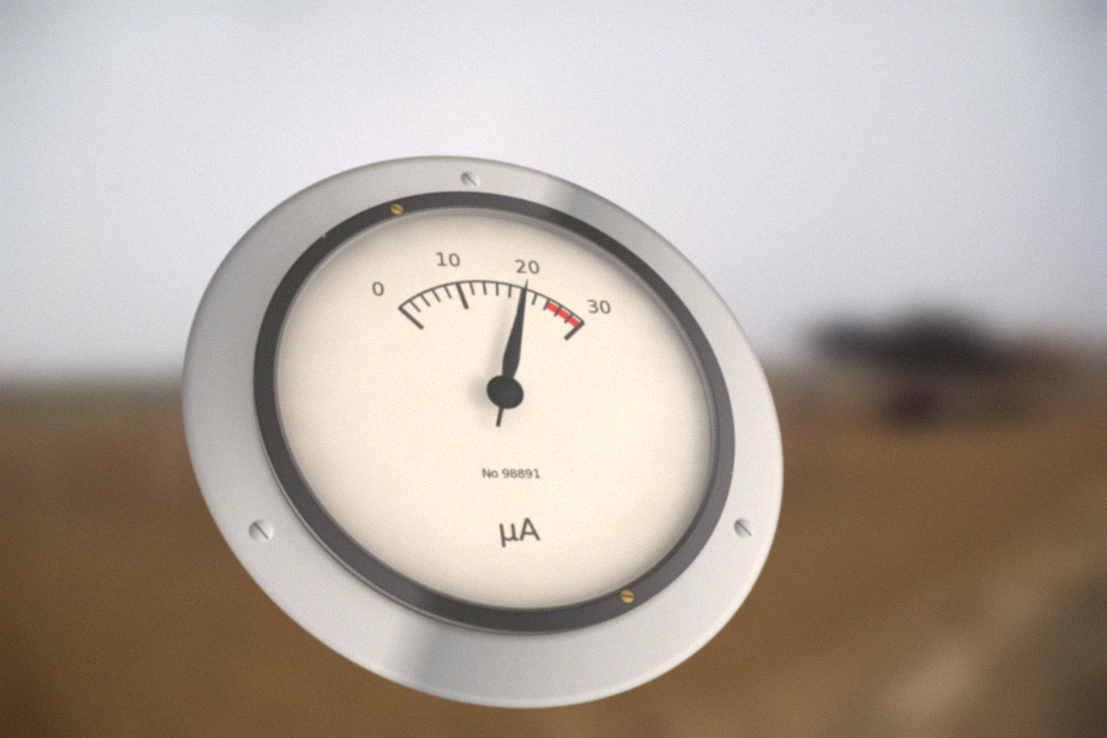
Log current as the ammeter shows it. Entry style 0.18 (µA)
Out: 20 (µA)
